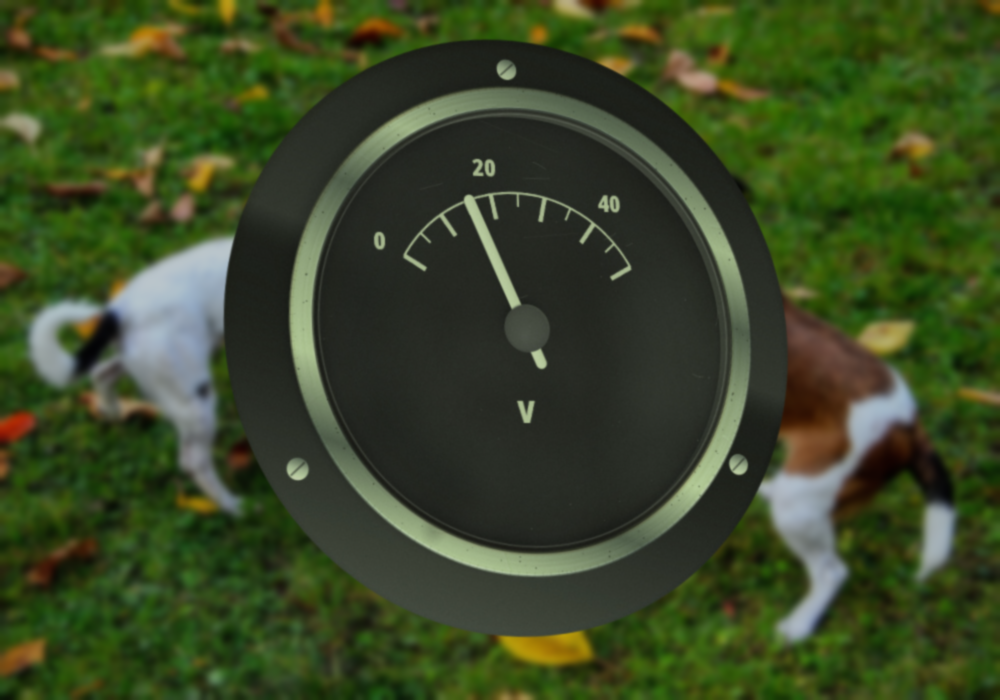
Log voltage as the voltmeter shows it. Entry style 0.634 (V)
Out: 15 (V)
